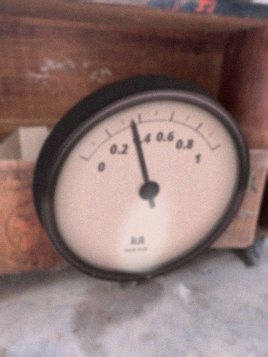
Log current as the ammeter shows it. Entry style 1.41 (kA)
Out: 0.35 (kA)
